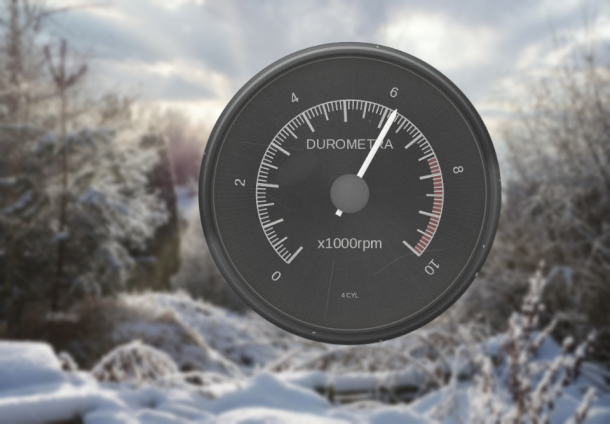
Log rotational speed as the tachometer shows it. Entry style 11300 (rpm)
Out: 6200 (rpm)
